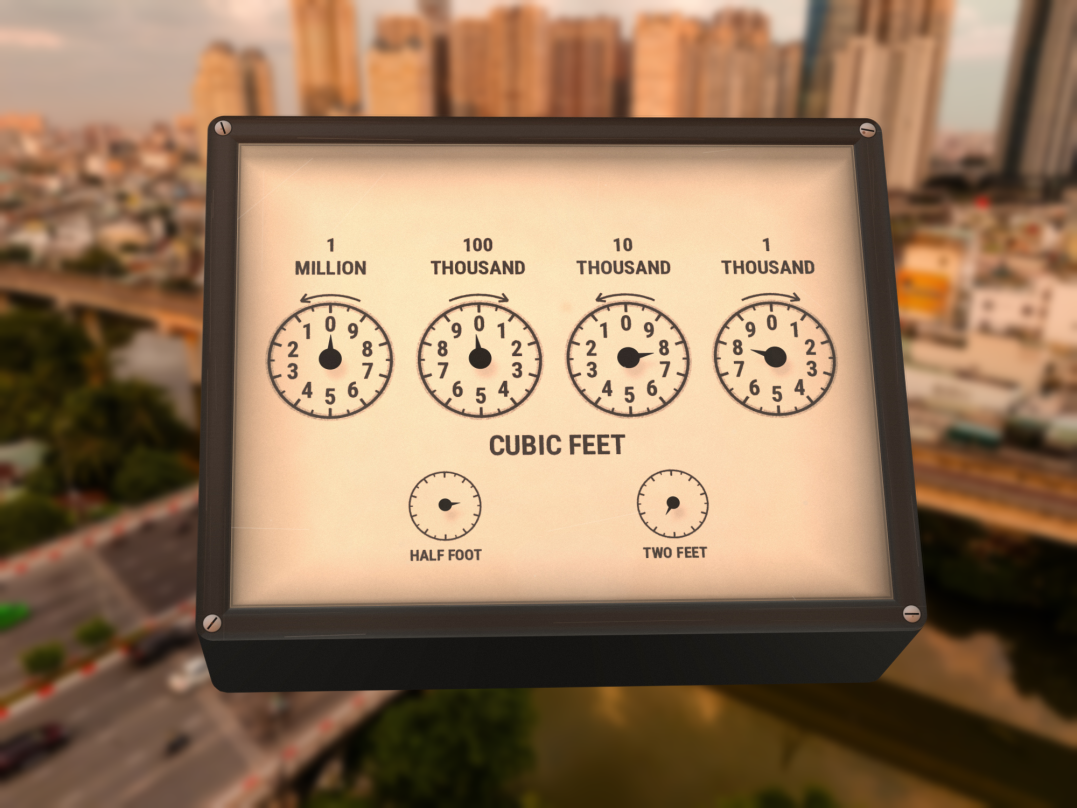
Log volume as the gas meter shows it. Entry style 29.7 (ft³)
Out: 997800 (ft³)
